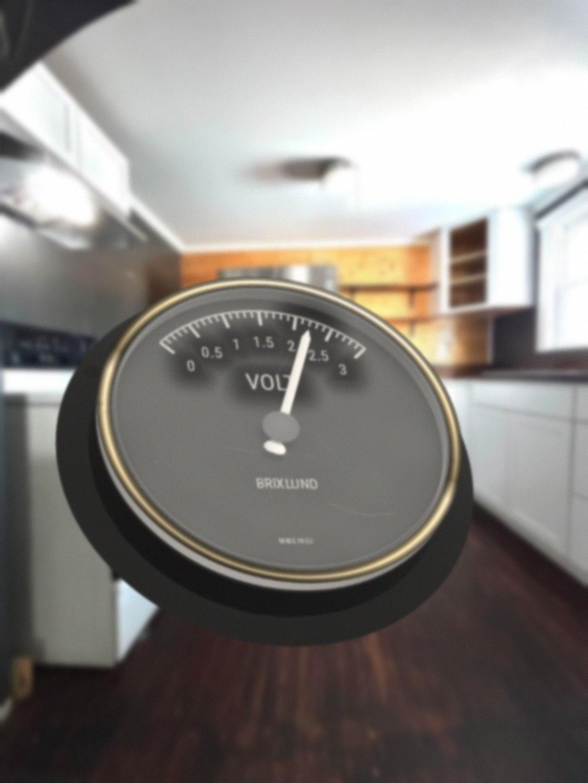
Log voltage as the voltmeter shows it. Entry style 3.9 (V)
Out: 2.2 (V)
